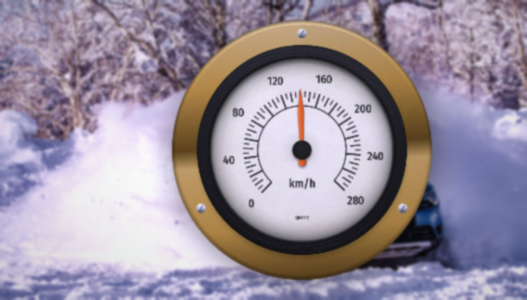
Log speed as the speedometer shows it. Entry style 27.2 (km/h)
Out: 140 (km/h)
